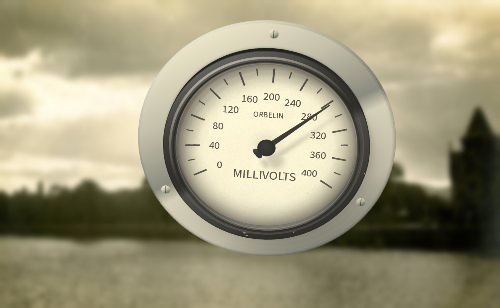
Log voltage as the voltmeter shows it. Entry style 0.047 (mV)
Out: 280 (mV)
